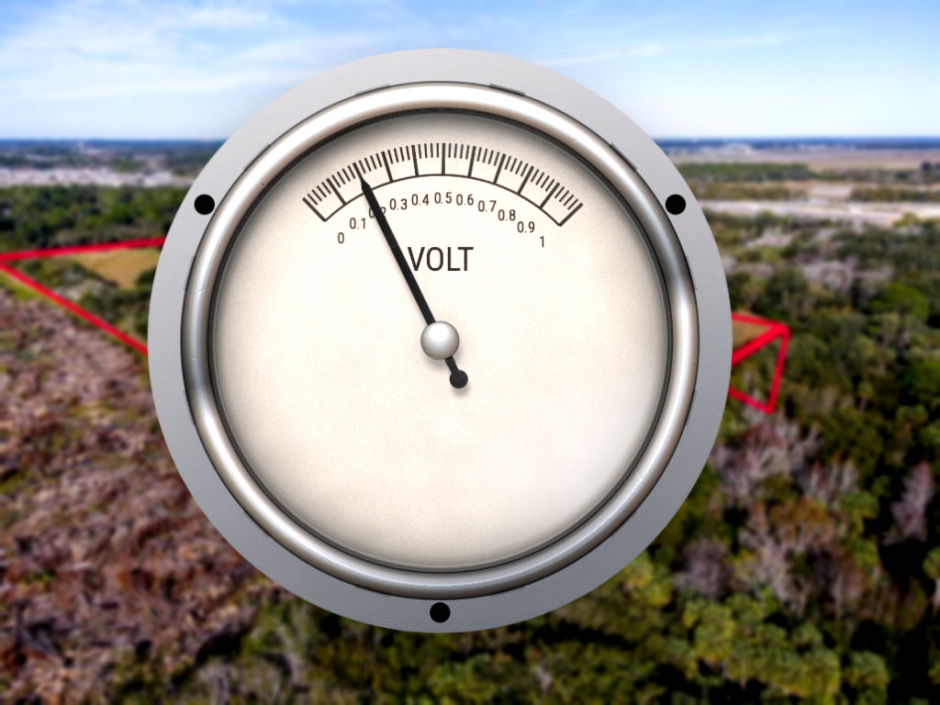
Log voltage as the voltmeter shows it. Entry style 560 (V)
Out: 0.2 (V)
